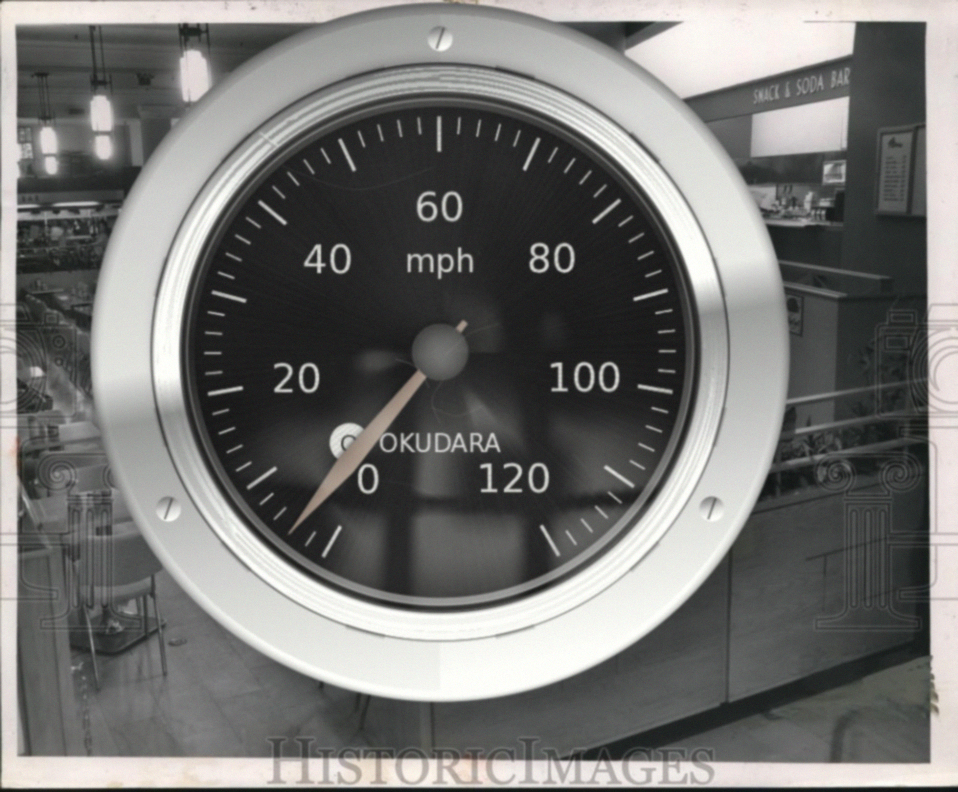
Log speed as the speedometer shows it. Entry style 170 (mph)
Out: 4 (mph)
